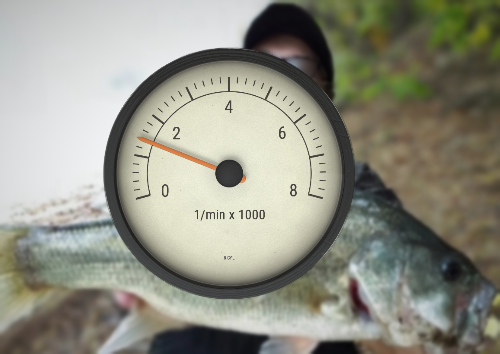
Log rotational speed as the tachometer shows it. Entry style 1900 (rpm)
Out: 1400 (rpm)
